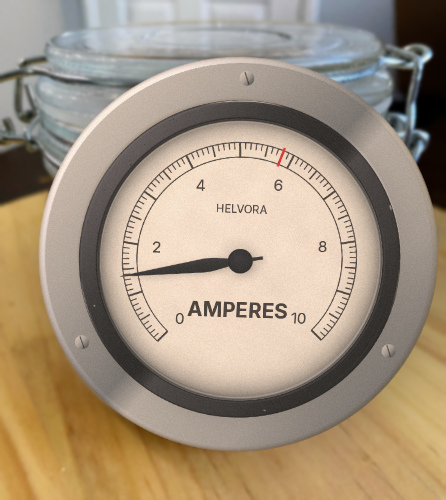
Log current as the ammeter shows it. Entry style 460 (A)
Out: 1.4 (A)
